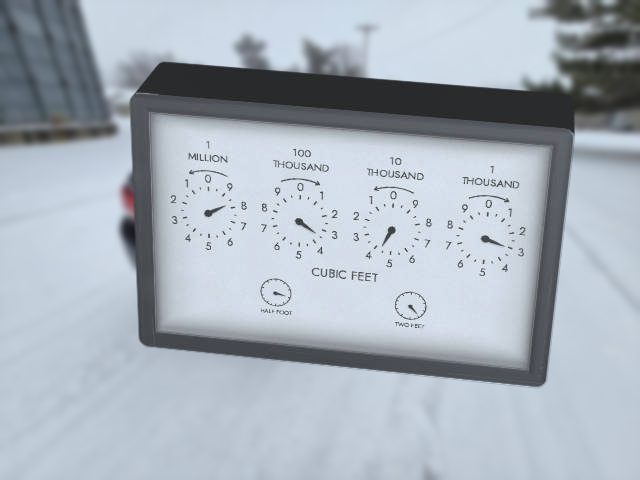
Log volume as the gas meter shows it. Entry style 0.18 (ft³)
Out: 834300 (ft³)
